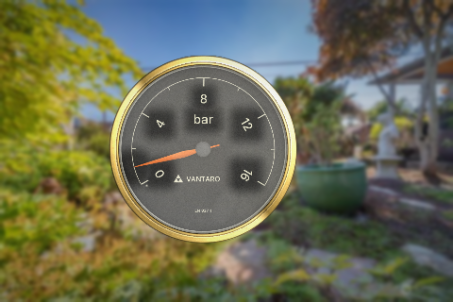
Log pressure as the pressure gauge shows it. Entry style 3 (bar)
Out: 1 (bar)
